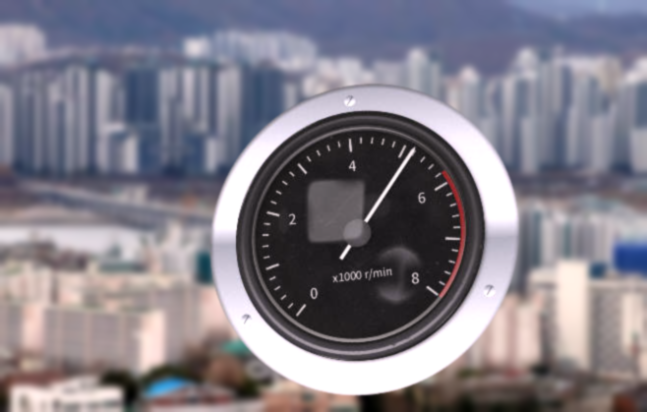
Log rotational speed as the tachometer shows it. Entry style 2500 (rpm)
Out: 5200 (rpm)
